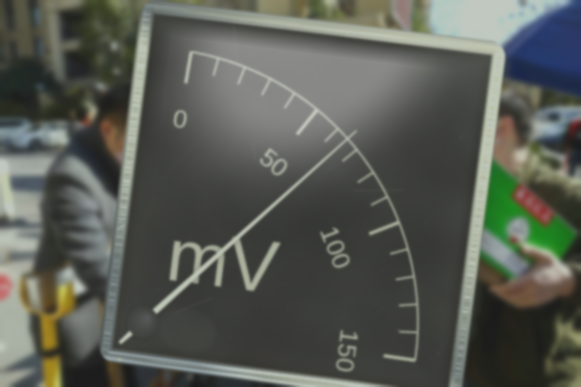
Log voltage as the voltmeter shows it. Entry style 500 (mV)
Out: 65 (mV)
